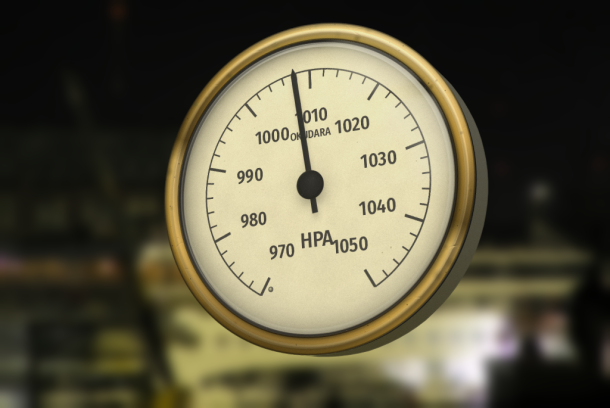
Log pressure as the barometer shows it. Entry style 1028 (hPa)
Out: 1008 (hPa)
